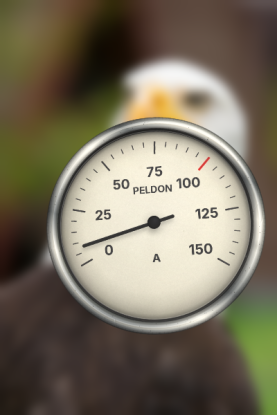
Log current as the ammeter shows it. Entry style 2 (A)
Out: 7.5 (A)
